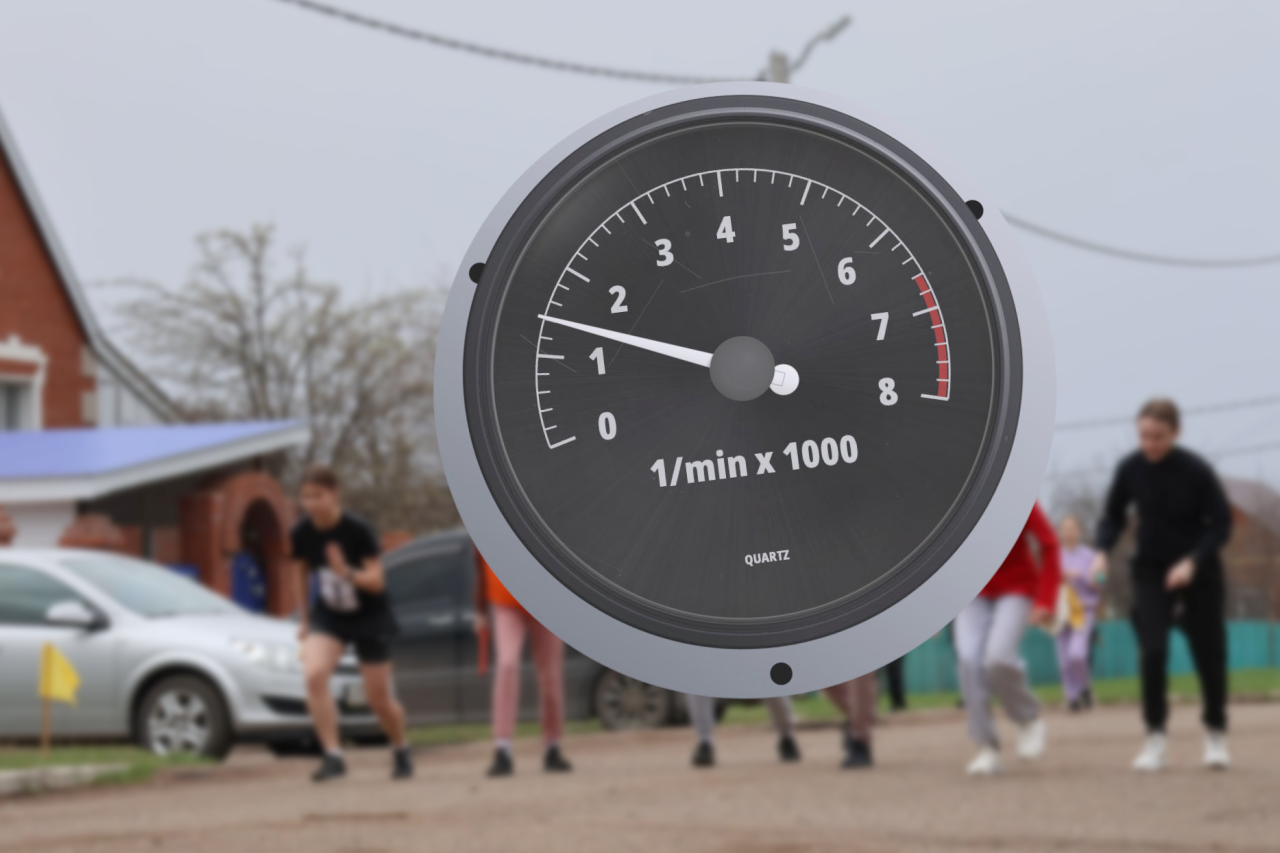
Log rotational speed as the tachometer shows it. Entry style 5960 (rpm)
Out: 1400 (rpm)
